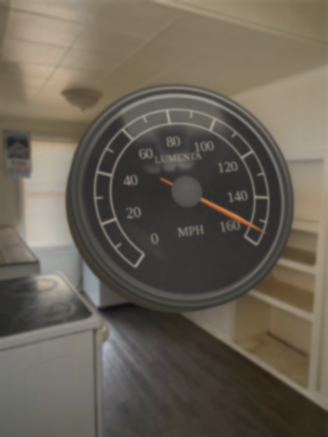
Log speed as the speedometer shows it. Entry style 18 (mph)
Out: 155 (mph)
